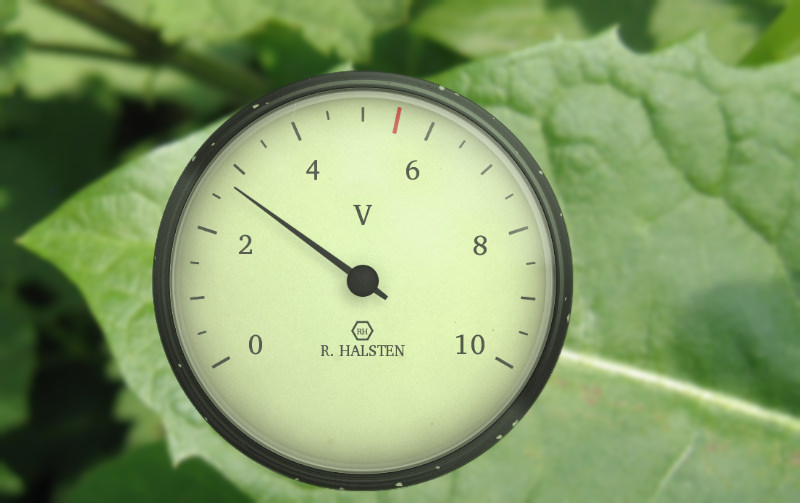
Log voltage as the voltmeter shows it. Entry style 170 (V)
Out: 2.75 (V)
